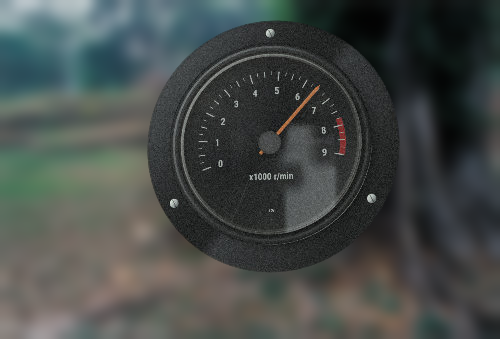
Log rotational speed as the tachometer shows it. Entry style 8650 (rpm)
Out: 6500 (rpm)
